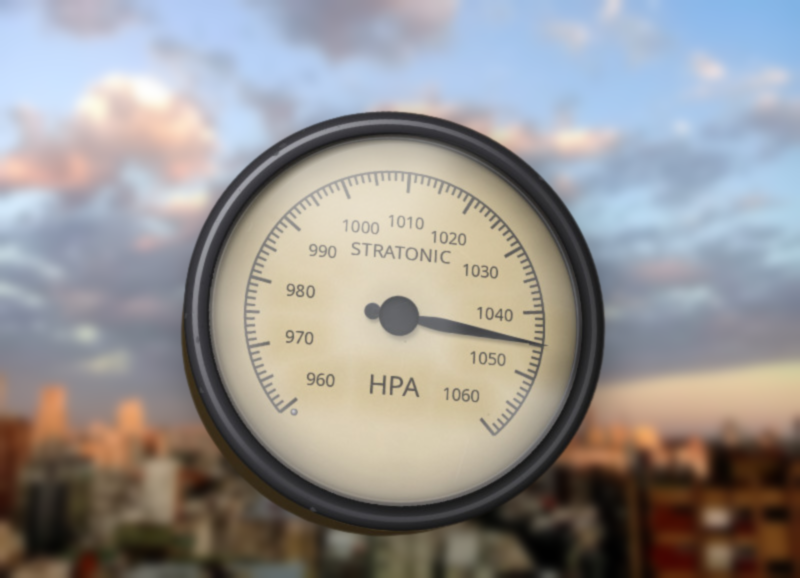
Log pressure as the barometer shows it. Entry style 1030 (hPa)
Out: 1045 (hPa)
